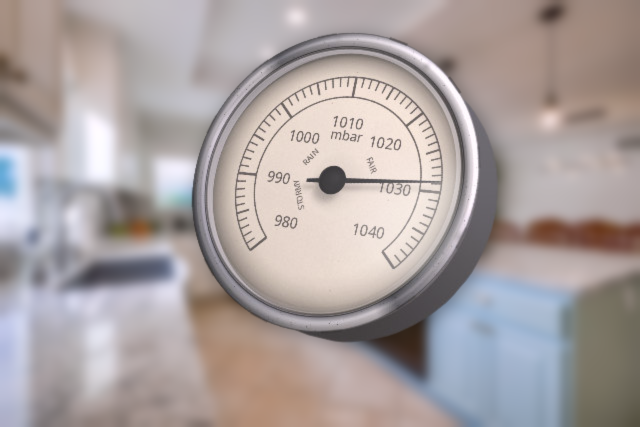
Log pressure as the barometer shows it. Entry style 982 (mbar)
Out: 1029 (mbar)
